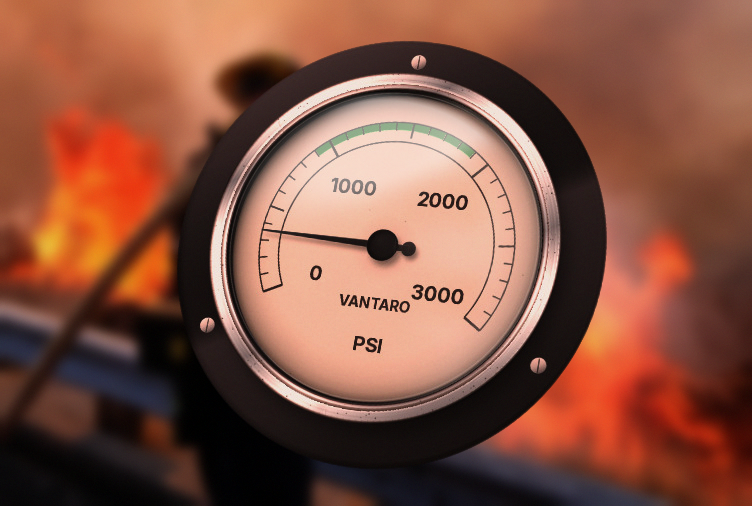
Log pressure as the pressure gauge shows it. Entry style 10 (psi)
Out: 350 (psi)
